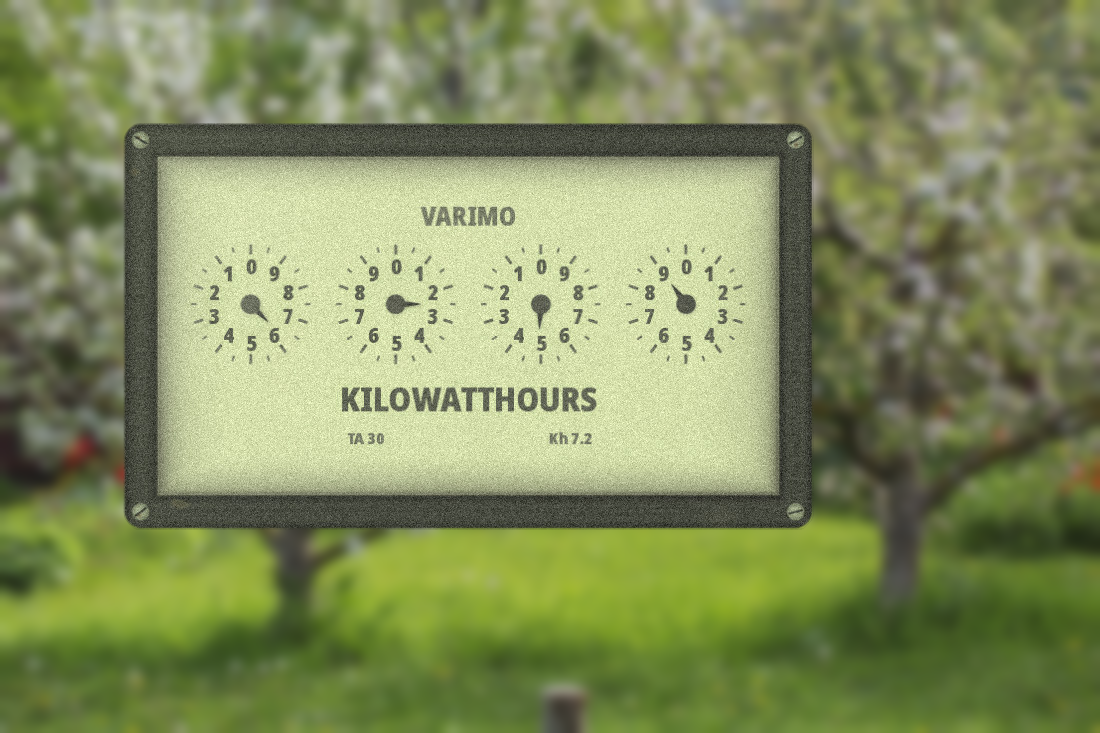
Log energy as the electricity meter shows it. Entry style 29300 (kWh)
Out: 6249 (kWh)
